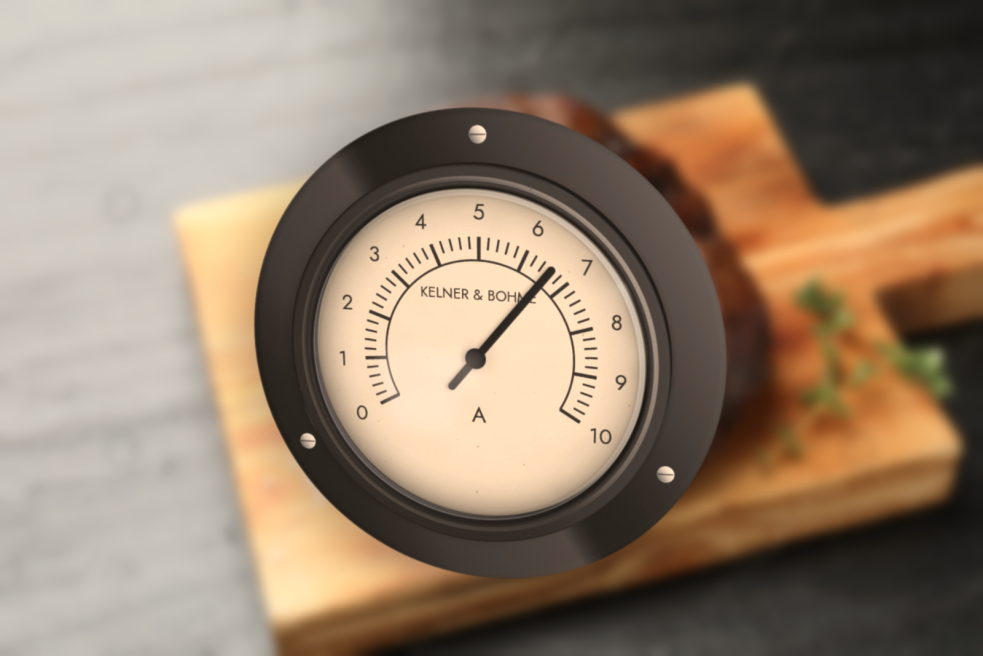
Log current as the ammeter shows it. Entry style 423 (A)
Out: 6.6 (A)
